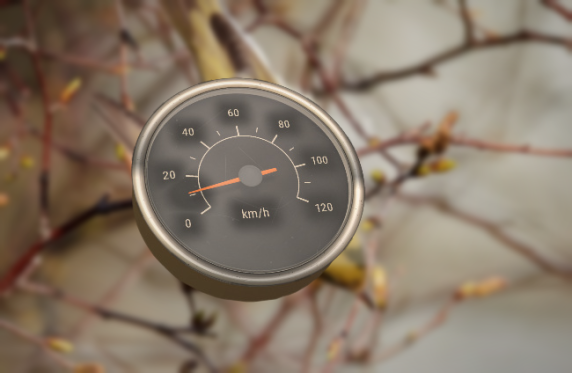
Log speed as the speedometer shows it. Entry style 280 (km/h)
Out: 10 (km/h)
